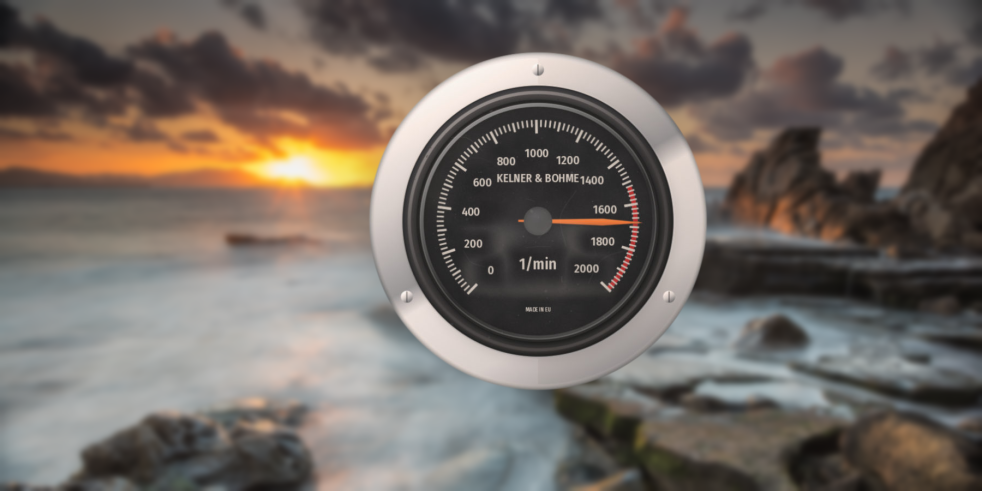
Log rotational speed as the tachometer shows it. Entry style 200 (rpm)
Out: 1680 (rpm)
